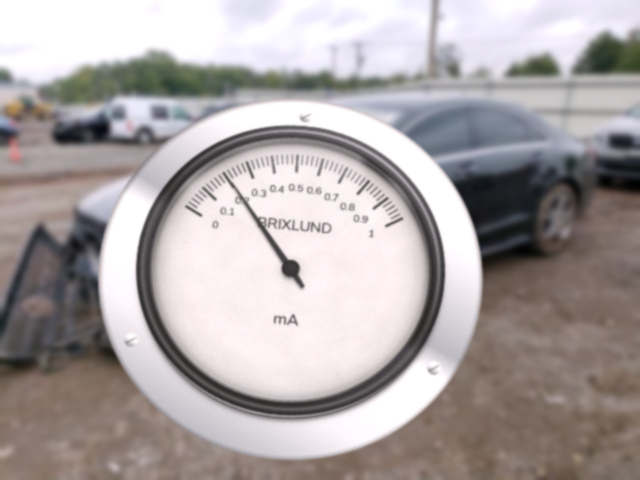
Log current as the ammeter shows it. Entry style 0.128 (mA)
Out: 0.2 (mA)
